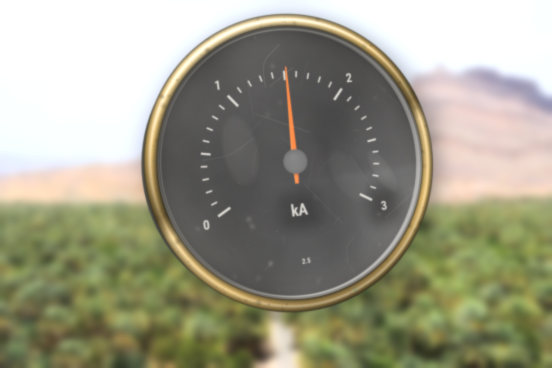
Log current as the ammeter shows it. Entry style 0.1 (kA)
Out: 1.5 (kA)
